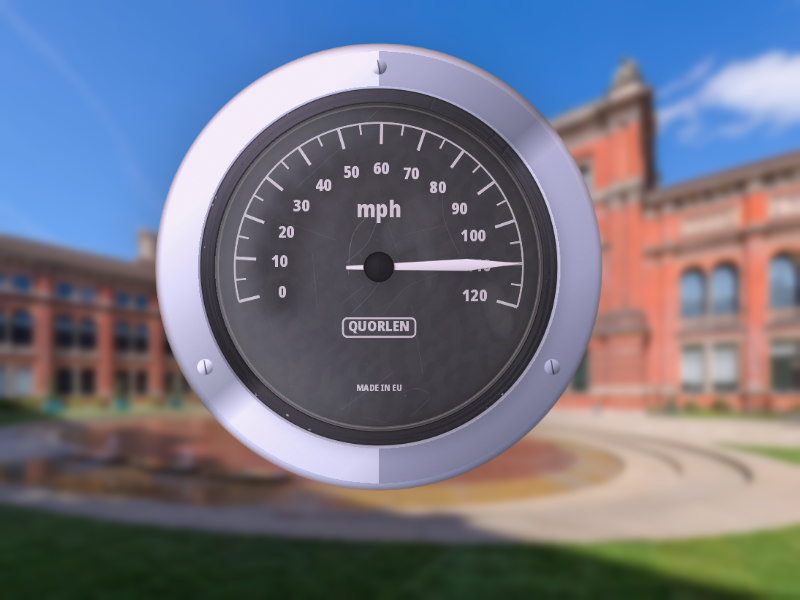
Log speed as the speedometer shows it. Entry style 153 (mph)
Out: 110 (mph)
